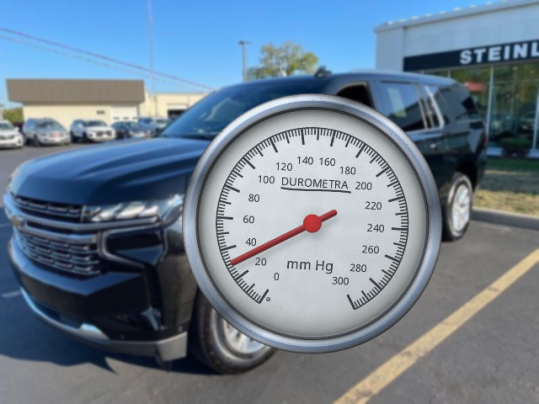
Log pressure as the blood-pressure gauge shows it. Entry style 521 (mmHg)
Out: 30 (mmHg)
